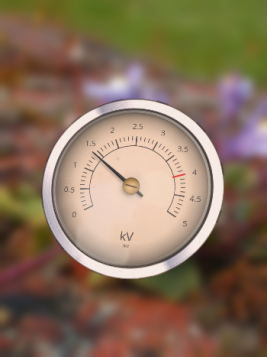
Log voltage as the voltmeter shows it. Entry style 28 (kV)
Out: 1.4 (kV)
